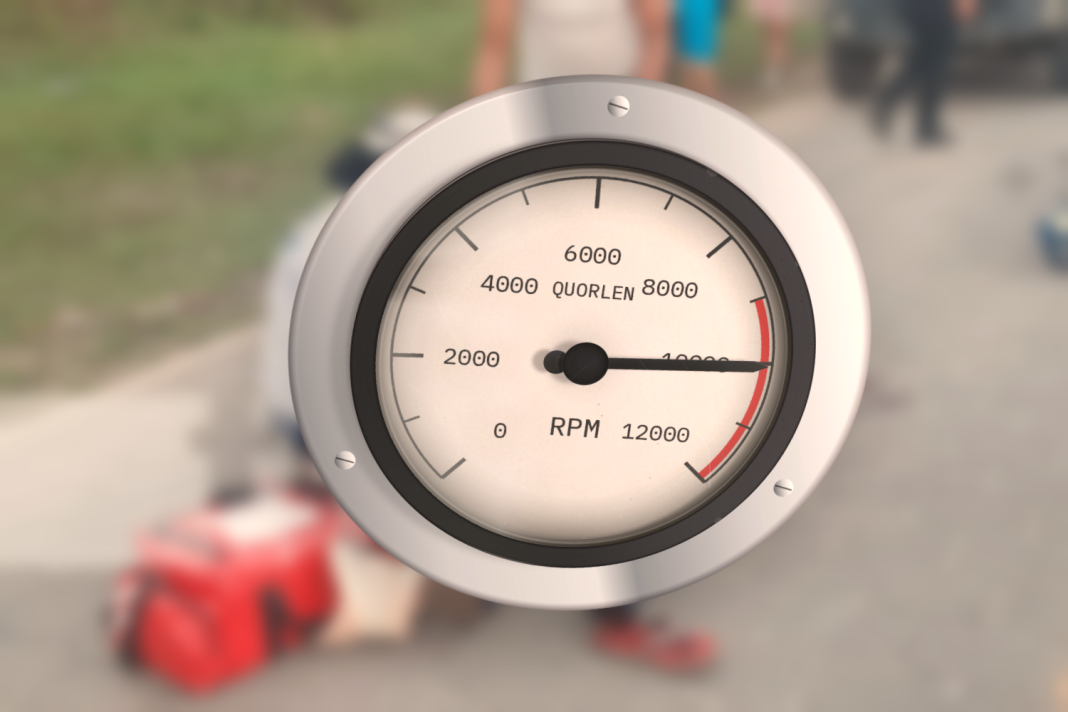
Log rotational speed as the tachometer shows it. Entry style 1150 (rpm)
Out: 10000 (rpm)
